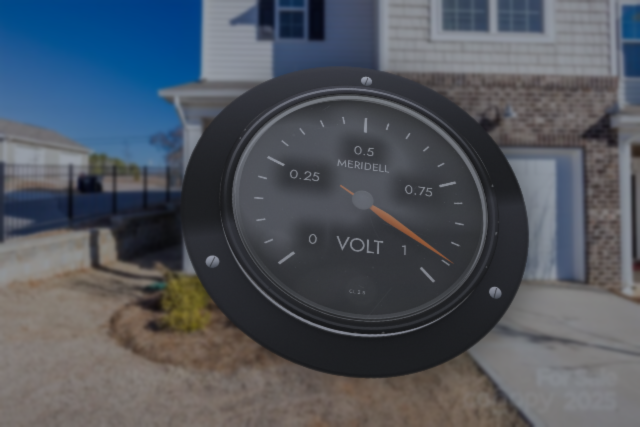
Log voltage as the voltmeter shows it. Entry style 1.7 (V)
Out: 0.95 (V)
